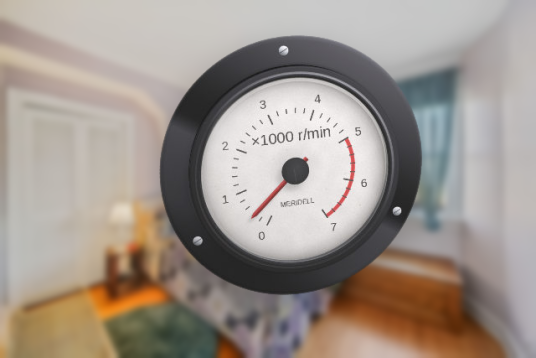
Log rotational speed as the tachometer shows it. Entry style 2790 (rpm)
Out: 400 (rpm)
